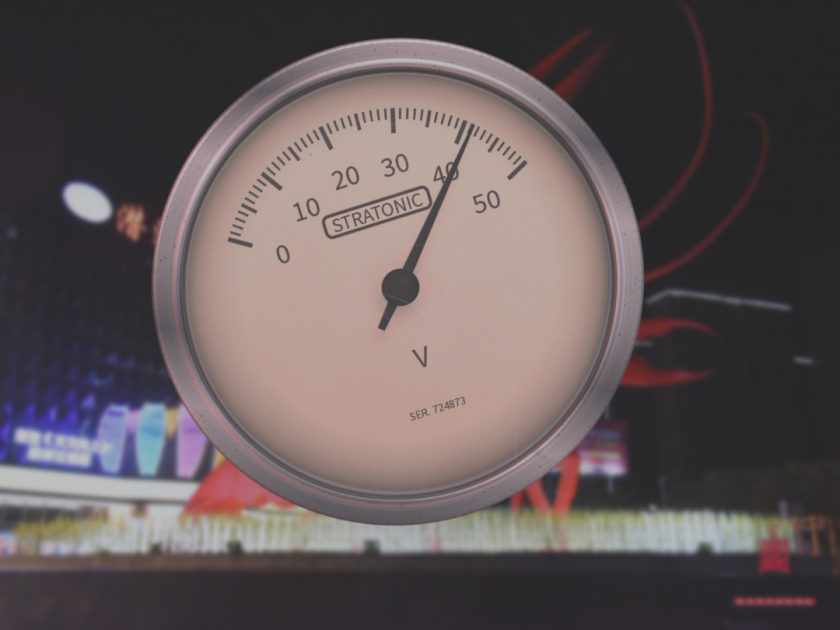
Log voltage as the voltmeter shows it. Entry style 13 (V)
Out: 41 (V)
